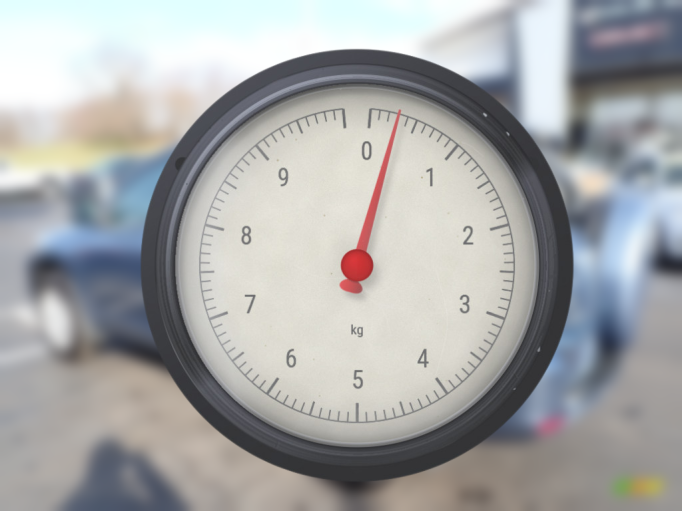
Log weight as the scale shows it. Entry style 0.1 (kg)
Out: 0.3 (kg)
